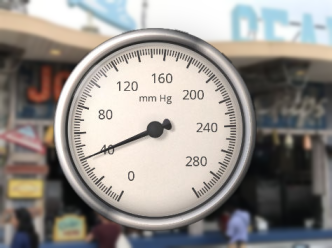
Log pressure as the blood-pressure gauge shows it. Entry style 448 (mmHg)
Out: 40 (mmHg)
